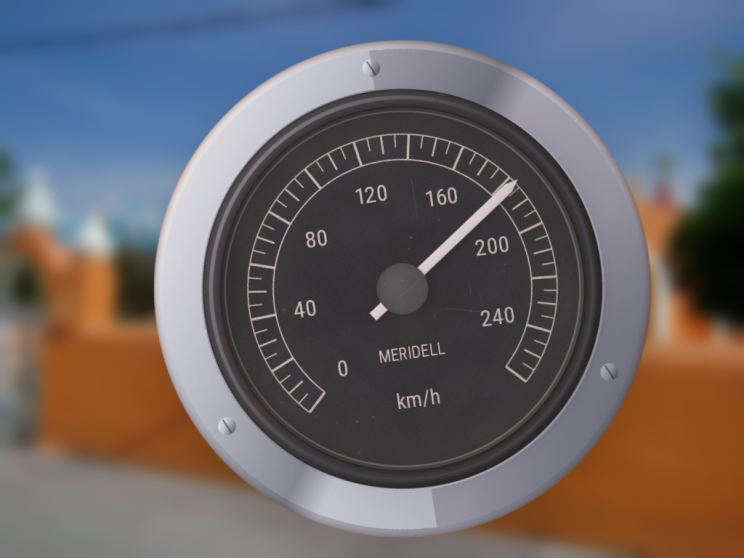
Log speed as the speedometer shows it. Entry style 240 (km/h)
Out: 182.5 (km/h)
